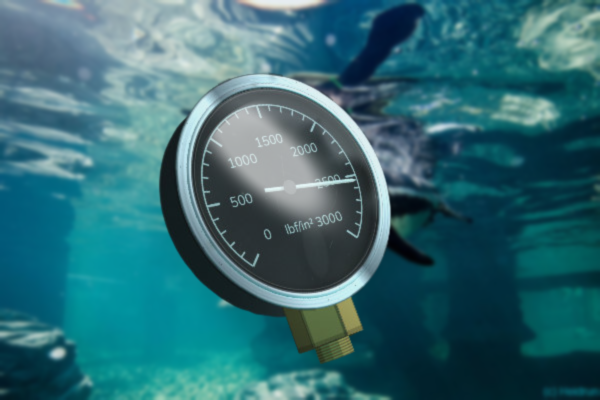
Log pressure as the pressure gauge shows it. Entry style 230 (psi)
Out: 2550 (psi)
